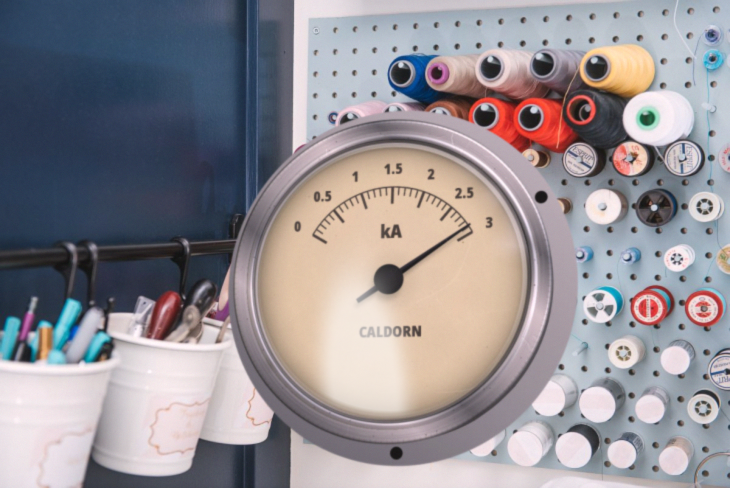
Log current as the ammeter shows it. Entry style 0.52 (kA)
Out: 2.9 (kA)
